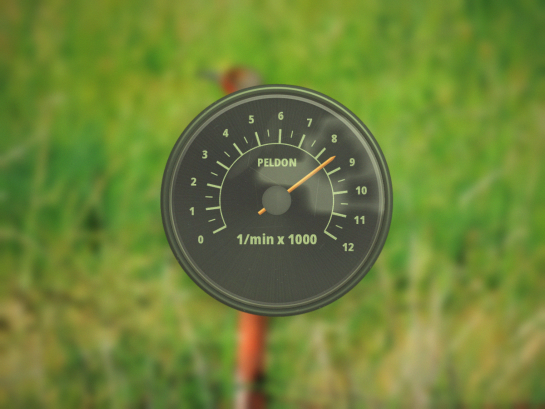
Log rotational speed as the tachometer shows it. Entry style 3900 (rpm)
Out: 8500 (rpm)
